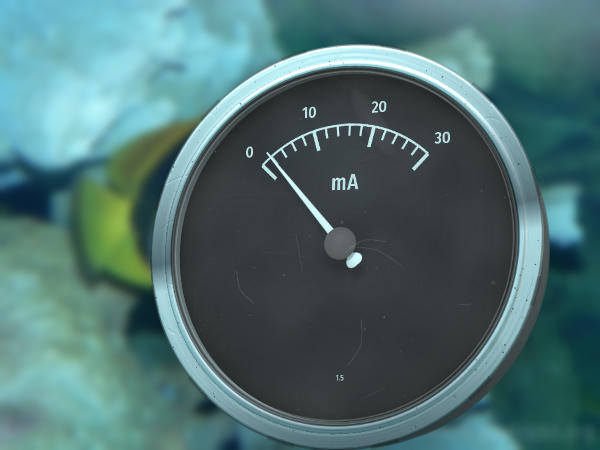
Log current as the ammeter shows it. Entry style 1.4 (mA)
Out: 2 (mA)
